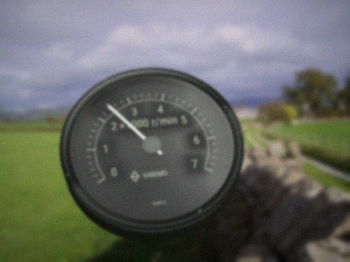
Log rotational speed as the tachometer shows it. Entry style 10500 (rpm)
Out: 2400 (rpm)
